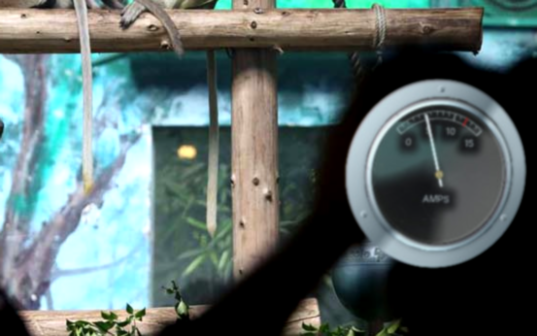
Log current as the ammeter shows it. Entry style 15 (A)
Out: 5 (A)
